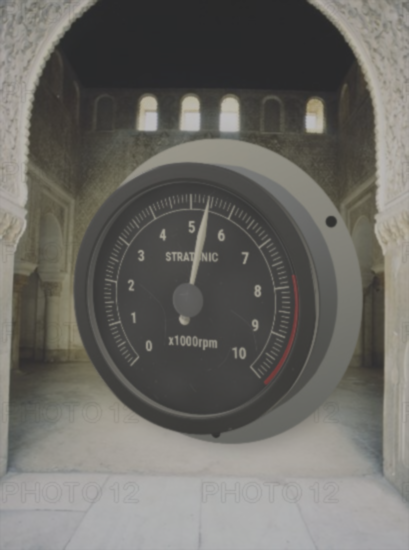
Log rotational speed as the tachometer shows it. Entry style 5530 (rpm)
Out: 5500 (rpm)
